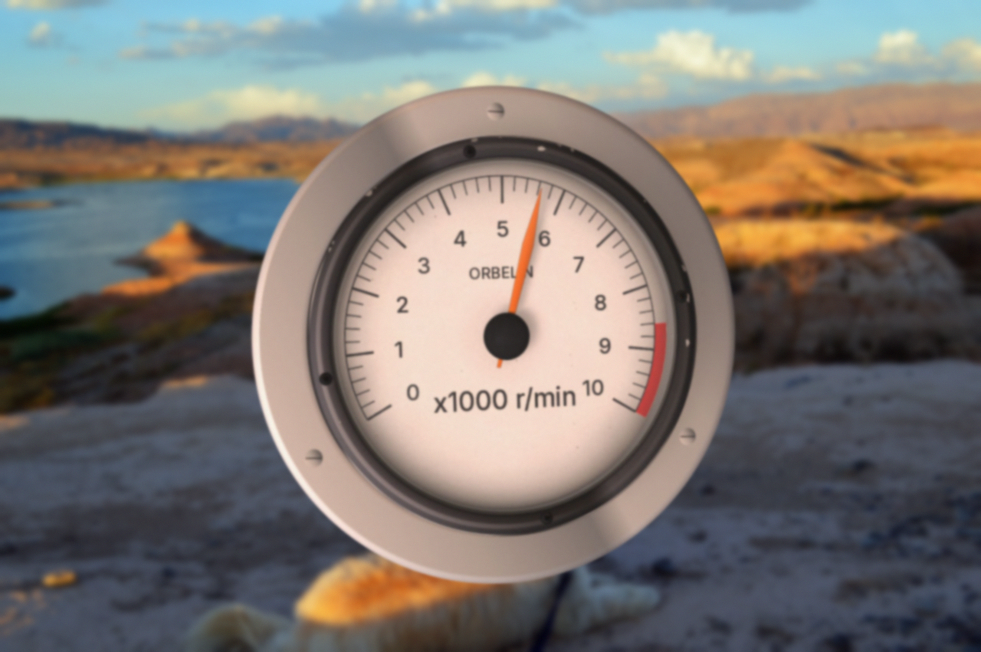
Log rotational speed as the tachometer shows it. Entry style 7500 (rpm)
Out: 5600 (rpm)
